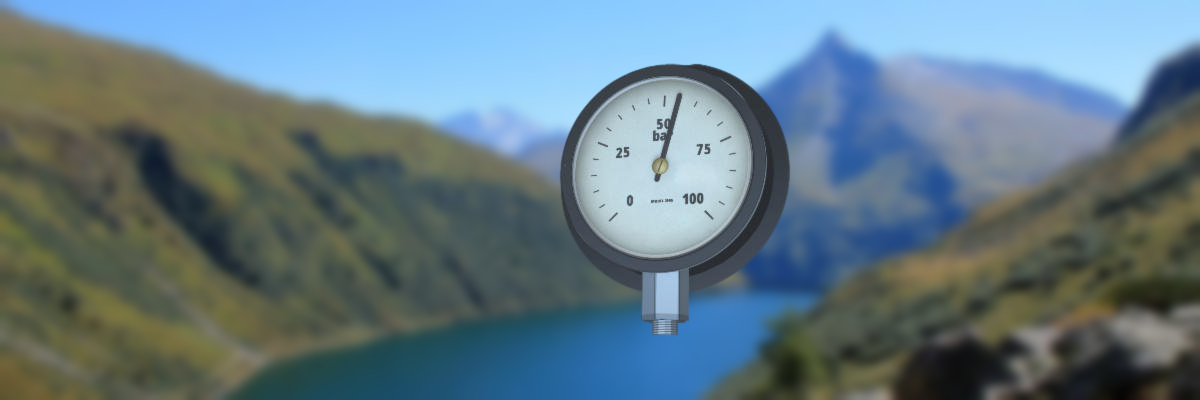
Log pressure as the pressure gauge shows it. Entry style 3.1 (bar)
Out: 55 (bar)
